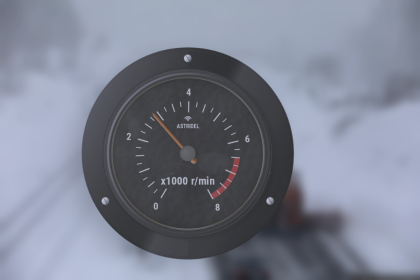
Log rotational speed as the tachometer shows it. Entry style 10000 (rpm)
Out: 2875 (rpm)
